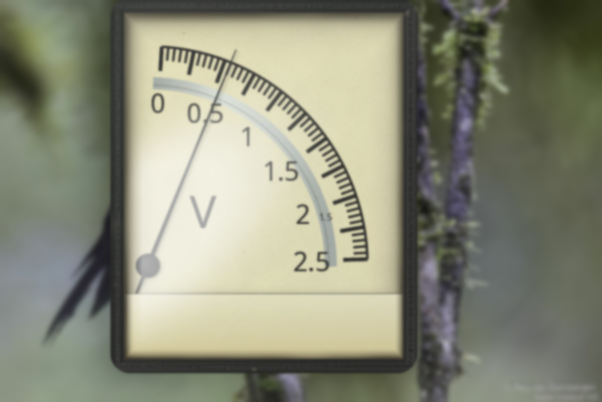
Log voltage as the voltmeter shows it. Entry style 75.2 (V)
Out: 0.55 (V)
